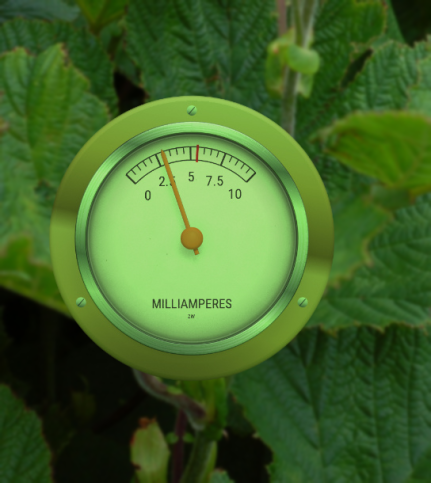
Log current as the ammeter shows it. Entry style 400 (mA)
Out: 3 (mA)
